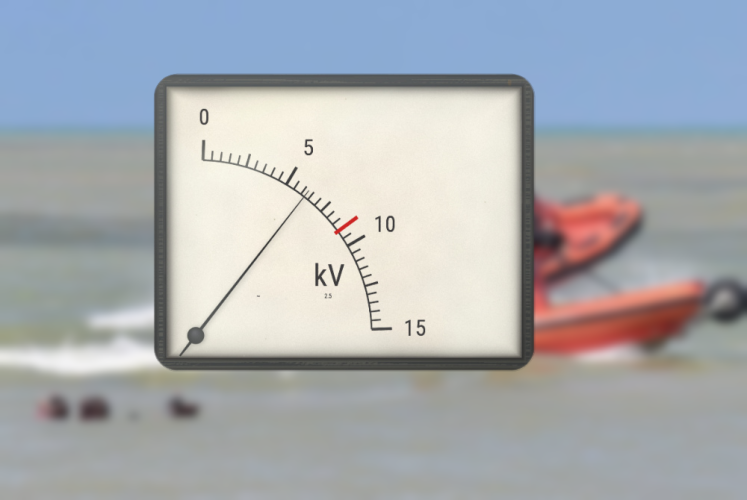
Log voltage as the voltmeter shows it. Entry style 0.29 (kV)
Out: 6.25 (kV)
